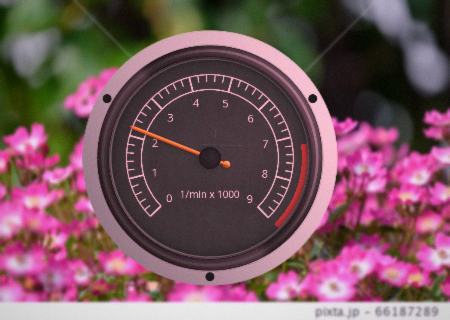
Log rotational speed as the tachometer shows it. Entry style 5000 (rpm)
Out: 2200 (rpm)
